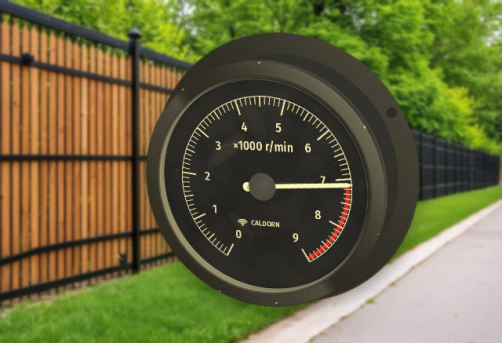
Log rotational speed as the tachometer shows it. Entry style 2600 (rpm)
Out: 7100 (rpm)
